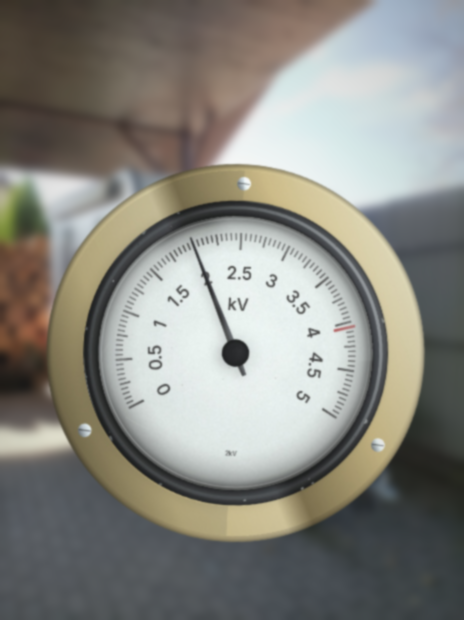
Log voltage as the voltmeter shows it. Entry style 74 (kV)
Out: 2 (kV)
